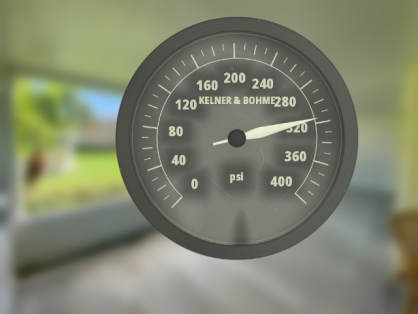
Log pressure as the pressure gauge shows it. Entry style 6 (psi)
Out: 315 (psi)
